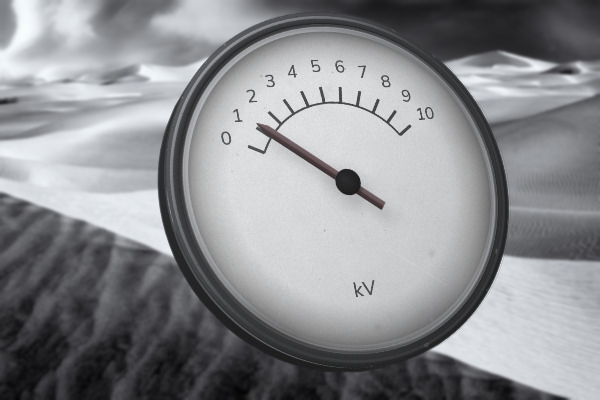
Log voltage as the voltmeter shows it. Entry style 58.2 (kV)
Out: 1 (kV)
